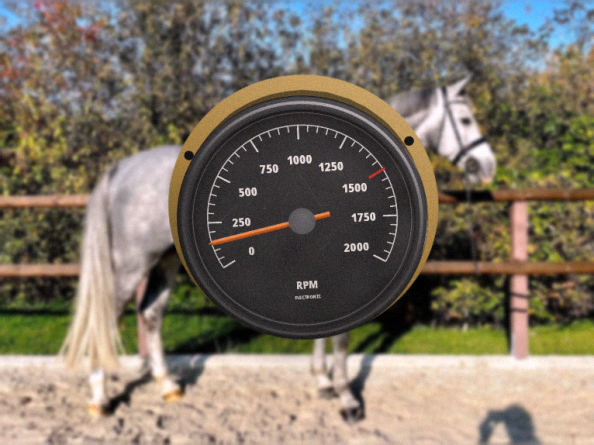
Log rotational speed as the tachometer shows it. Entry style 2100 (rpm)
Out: 150 (rpm)
